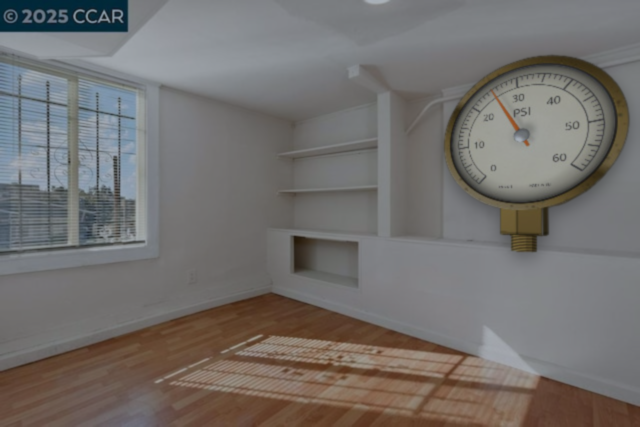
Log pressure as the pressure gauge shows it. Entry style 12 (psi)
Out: 25 (psi)
